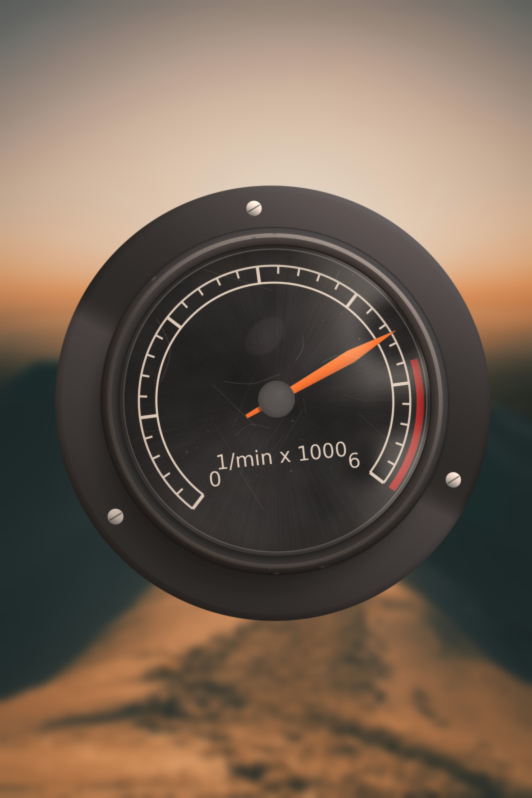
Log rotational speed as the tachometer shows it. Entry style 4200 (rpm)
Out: 4500 (rpm)
